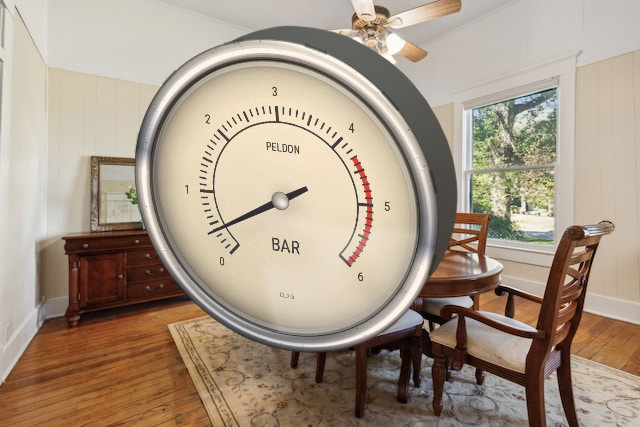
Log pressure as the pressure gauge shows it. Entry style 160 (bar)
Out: 0.4 (bar)
